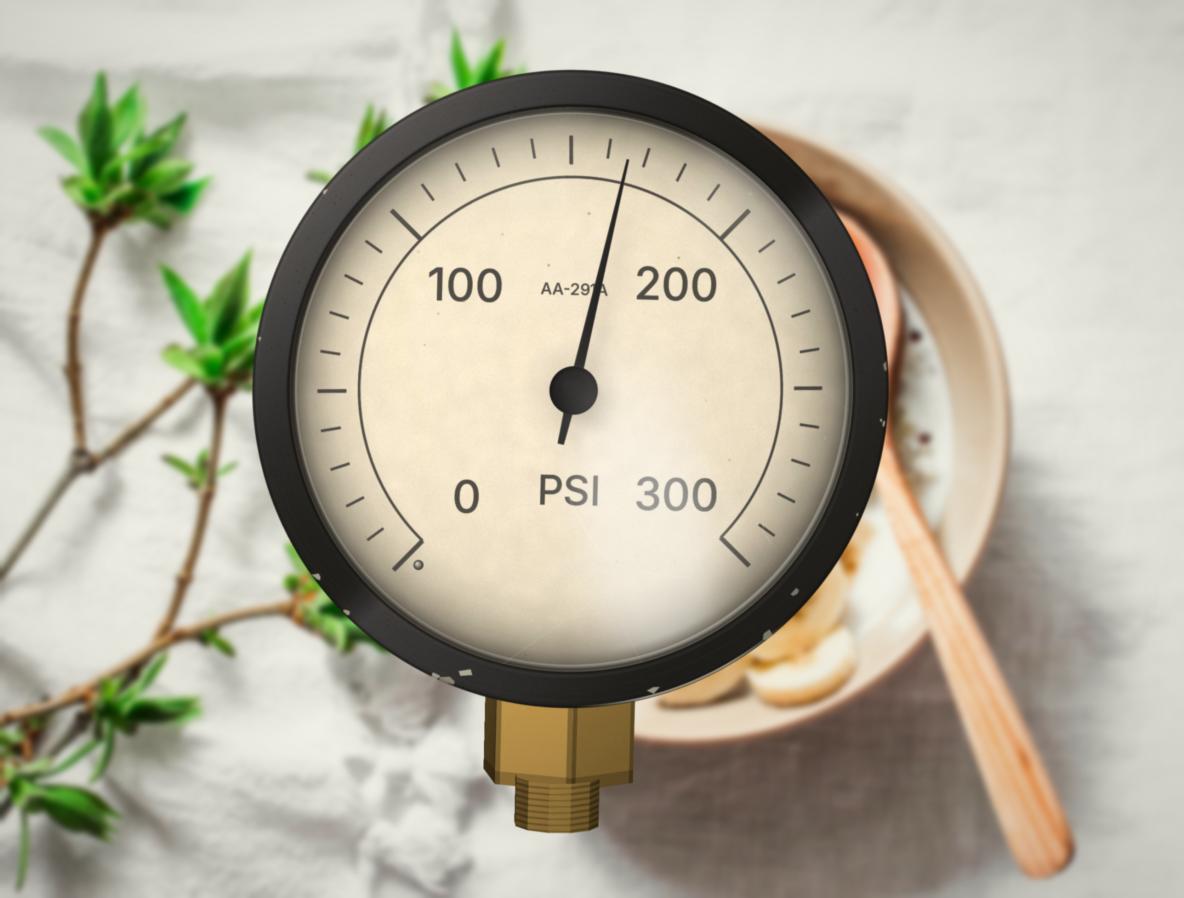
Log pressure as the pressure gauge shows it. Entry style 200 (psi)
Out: 165 (psi)
